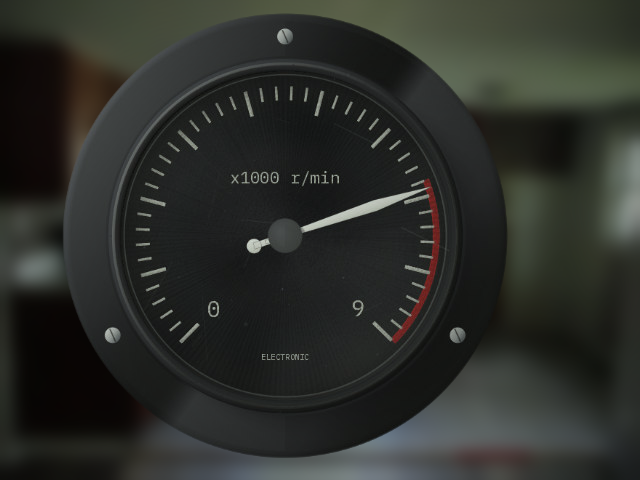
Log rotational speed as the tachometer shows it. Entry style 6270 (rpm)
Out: 6900 (rpm)
